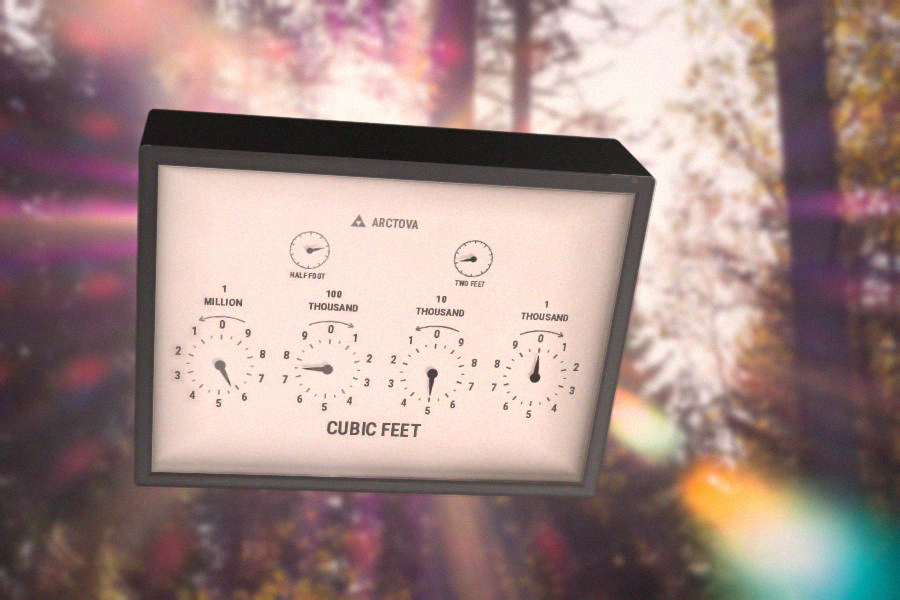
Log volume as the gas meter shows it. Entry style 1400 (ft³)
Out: 575000 (ft³)
